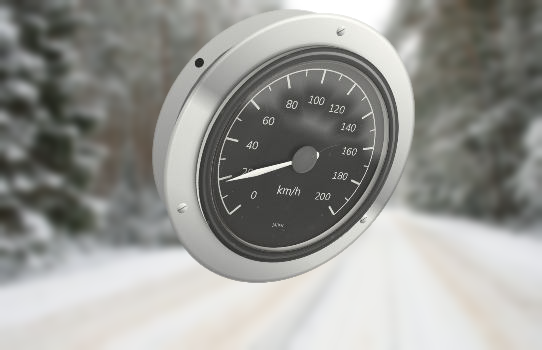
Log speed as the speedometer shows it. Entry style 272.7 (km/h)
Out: 20 (km/h)
